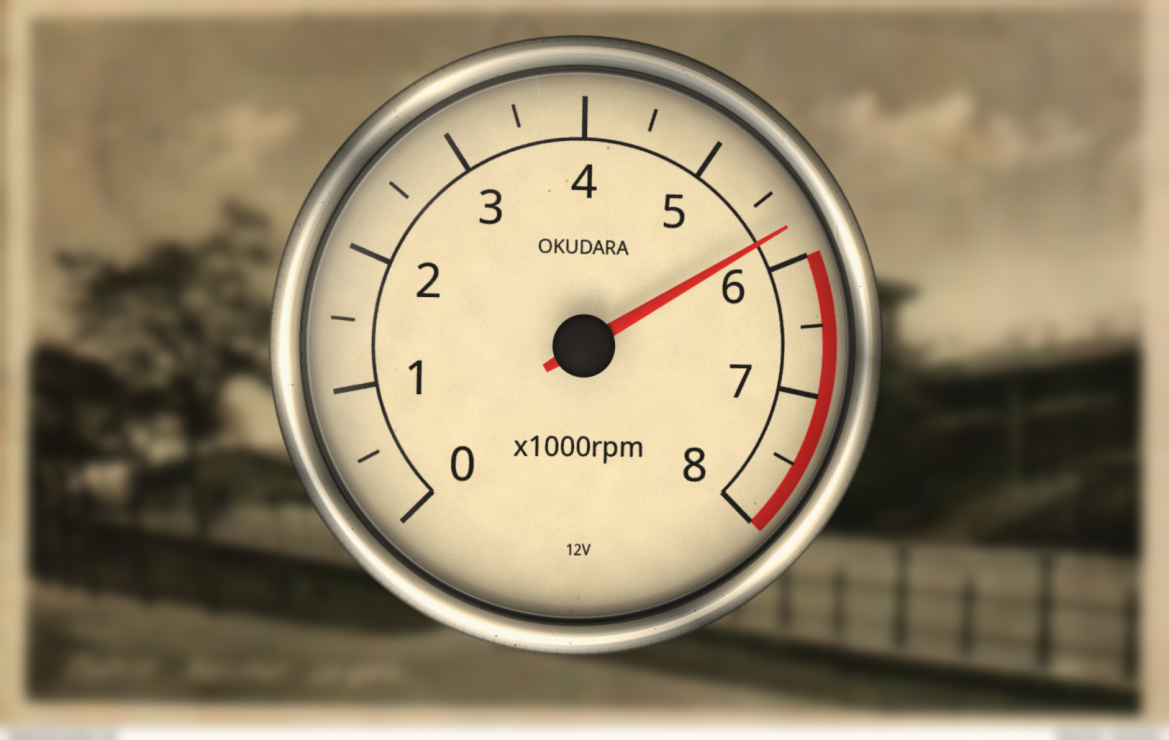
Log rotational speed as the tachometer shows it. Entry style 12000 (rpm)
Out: 5750 (rpm)
